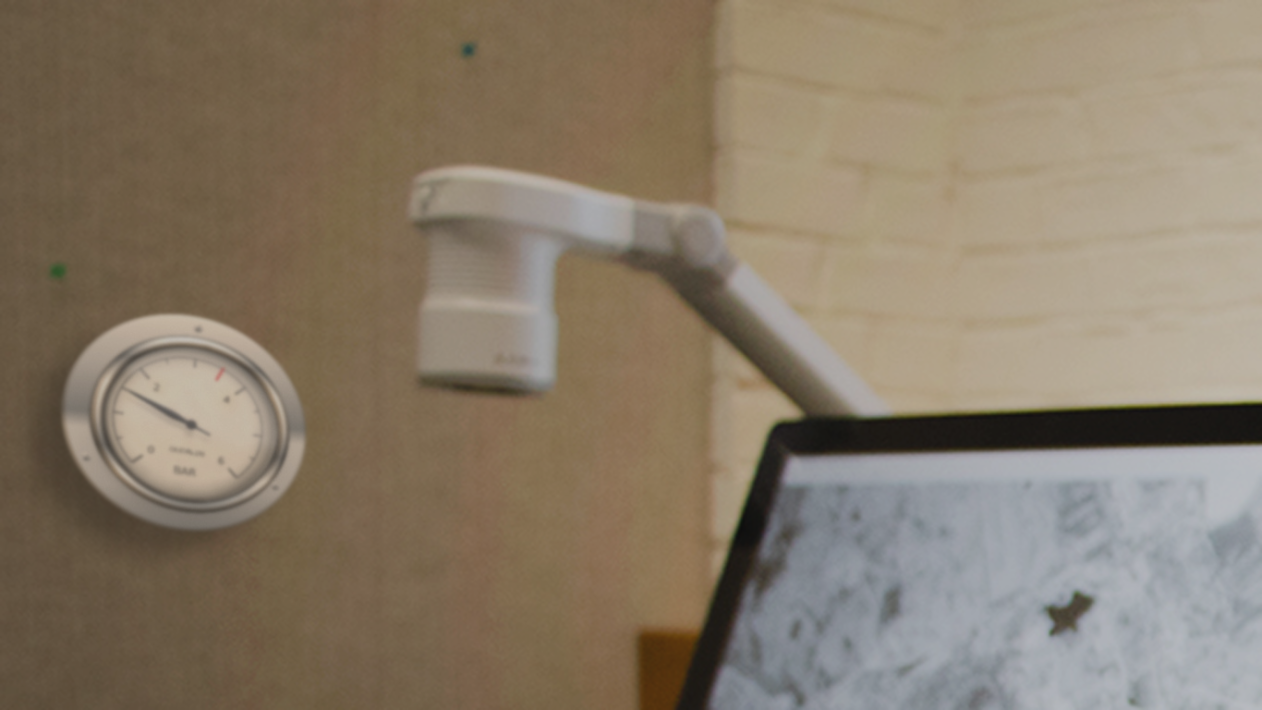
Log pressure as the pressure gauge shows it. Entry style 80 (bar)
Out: 1.5 (bar)
